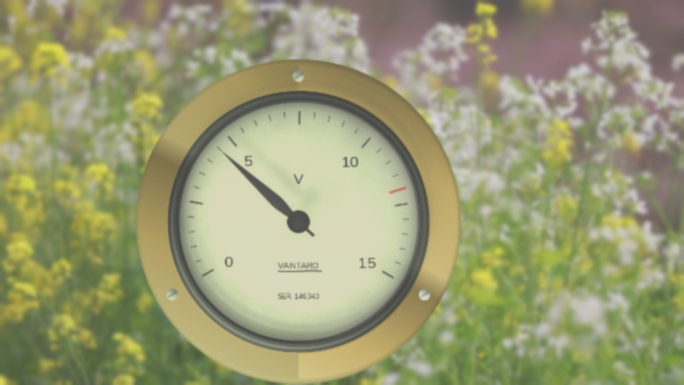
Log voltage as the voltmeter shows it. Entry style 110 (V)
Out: 4.5 (V)
